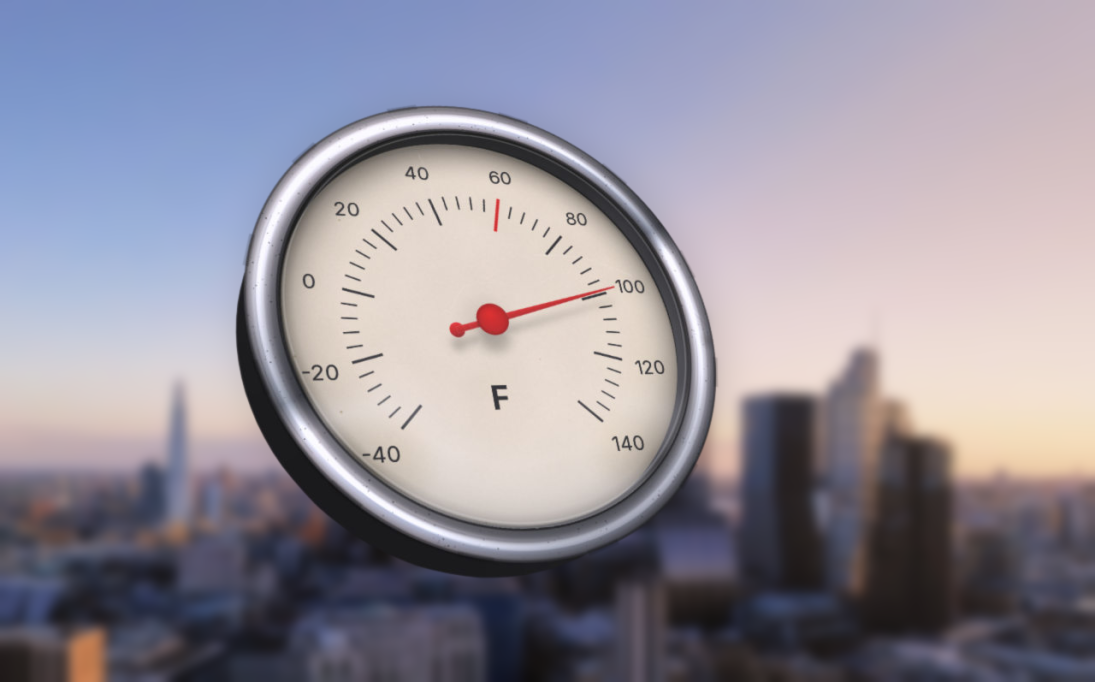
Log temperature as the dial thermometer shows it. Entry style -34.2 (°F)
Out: 100 (°F)
